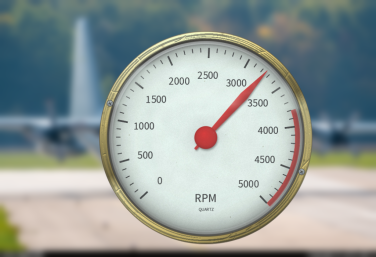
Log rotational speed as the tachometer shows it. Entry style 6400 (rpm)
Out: 3250 (rpm)
